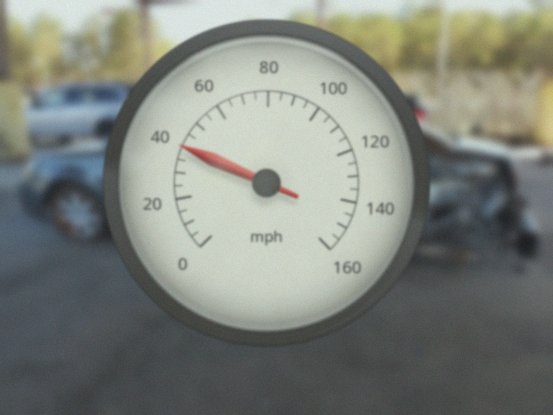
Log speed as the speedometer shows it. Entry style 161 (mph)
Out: 40 (mph)
